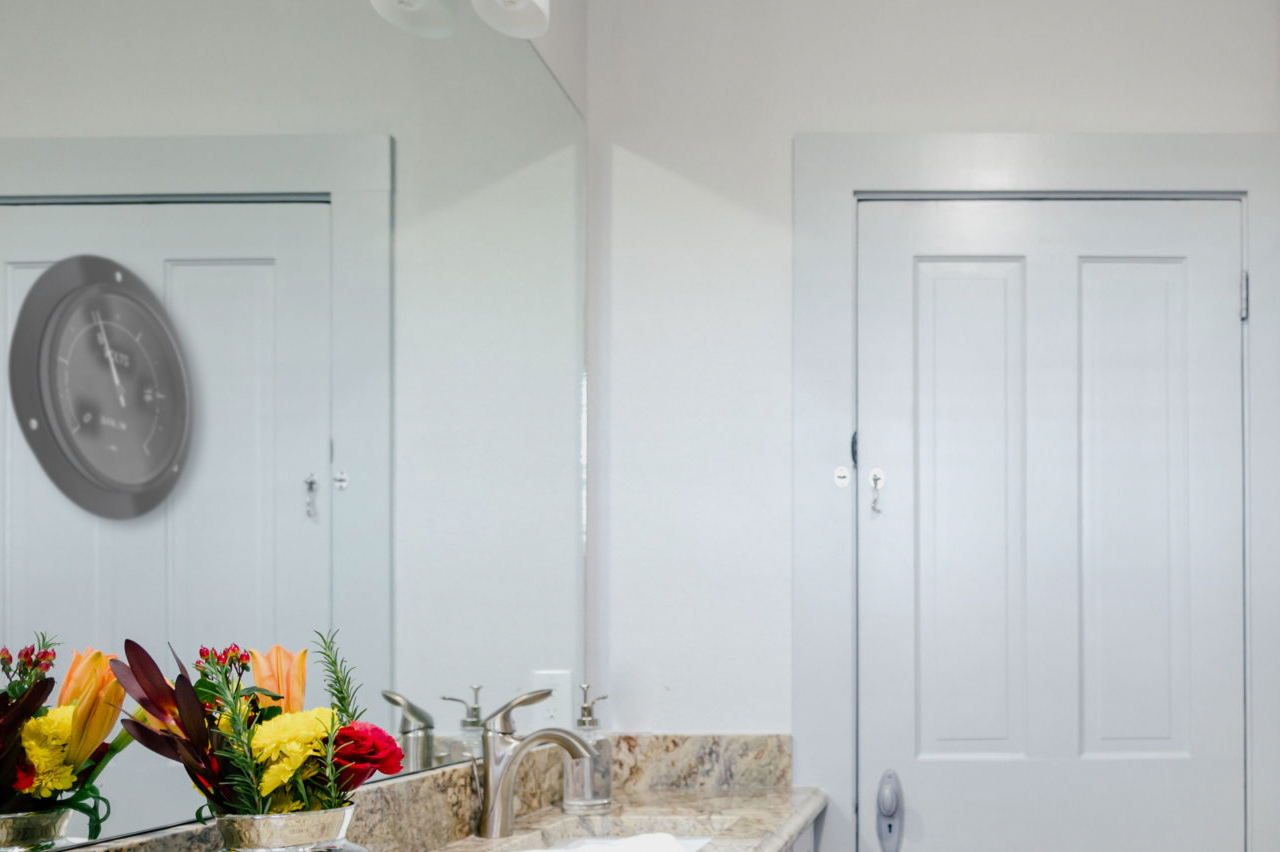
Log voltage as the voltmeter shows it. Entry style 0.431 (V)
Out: 8 (V)
